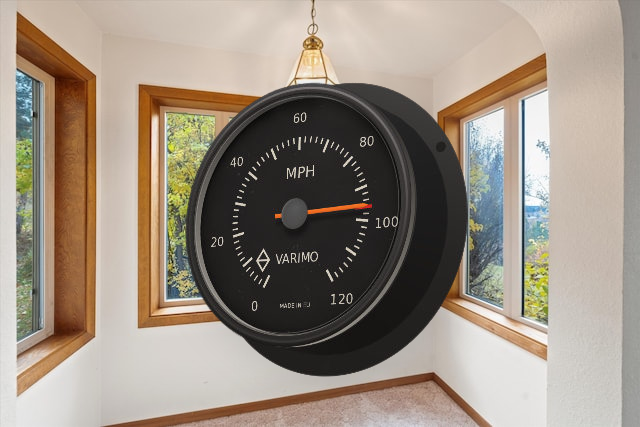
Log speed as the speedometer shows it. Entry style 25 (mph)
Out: 96 (mph)
